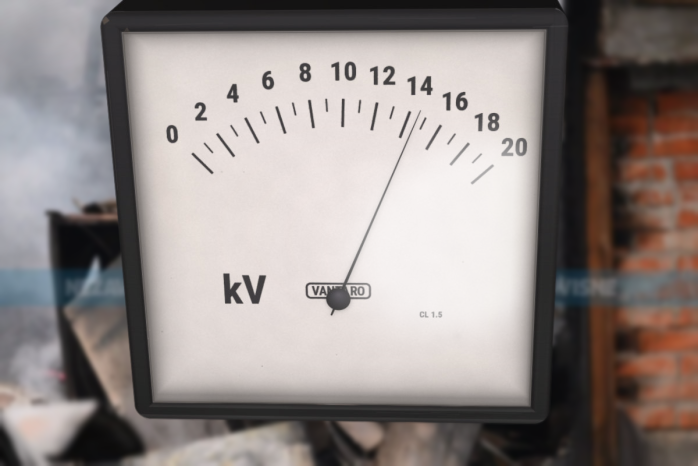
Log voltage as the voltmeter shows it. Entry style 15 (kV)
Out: 14.5 (kV)
